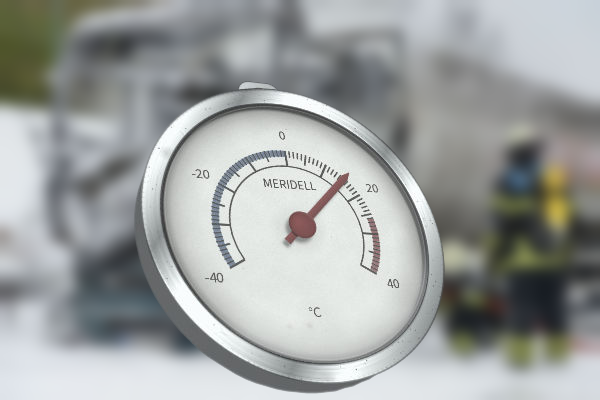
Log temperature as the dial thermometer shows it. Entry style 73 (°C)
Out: 15 (°C)
